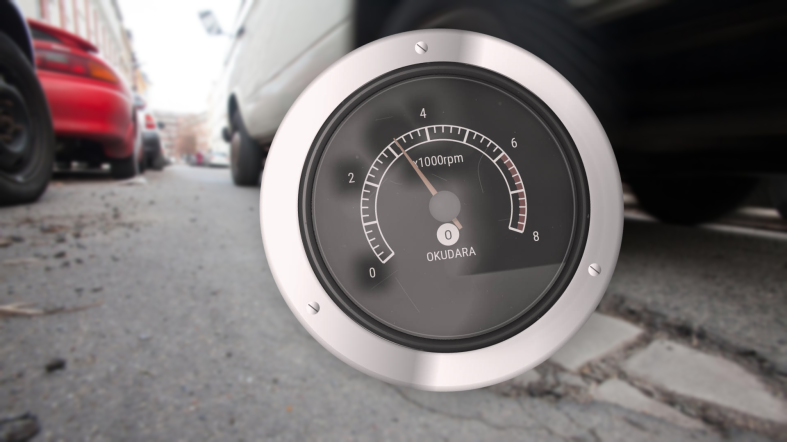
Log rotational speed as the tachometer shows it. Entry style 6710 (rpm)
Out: 3200 (rpm)
